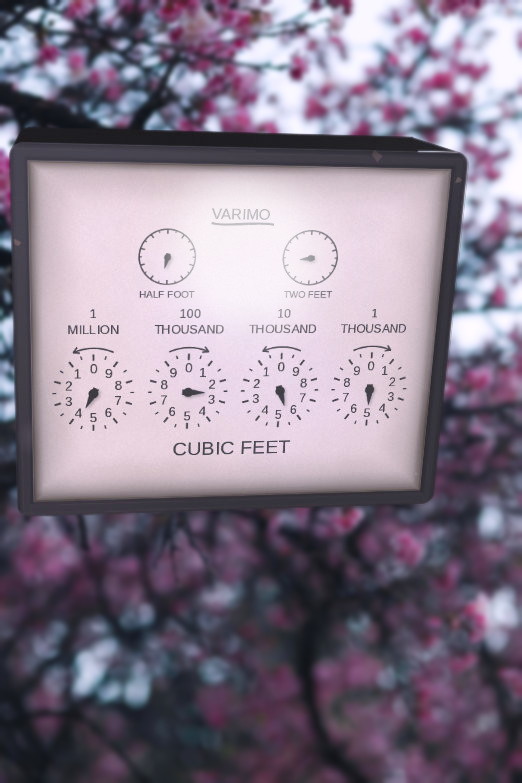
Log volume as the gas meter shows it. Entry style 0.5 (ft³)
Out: 425500 (ft³)
